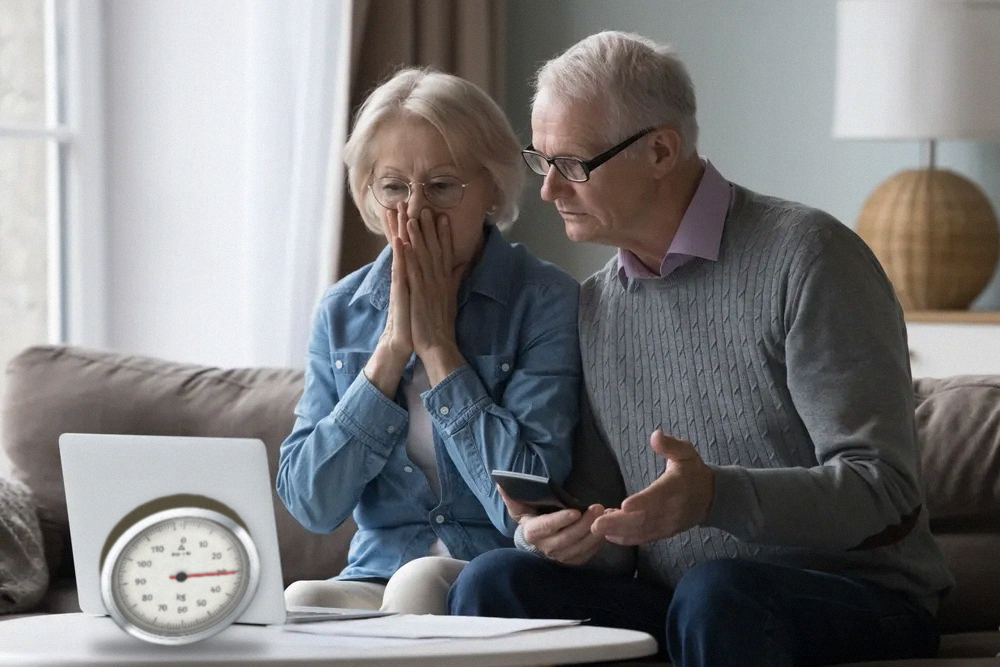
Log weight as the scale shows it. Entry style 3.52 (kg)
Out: 30 (kg)
